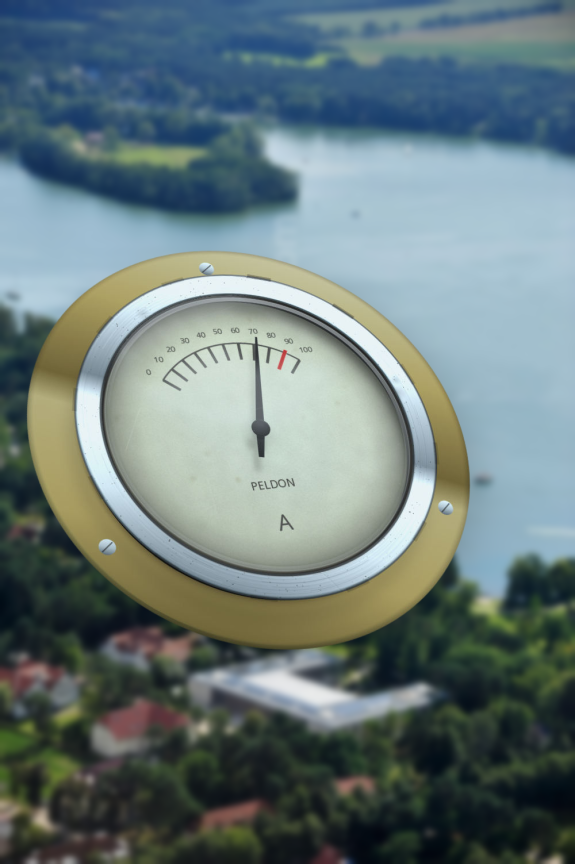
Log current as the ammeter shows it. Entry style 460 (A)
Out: 70 (A)
